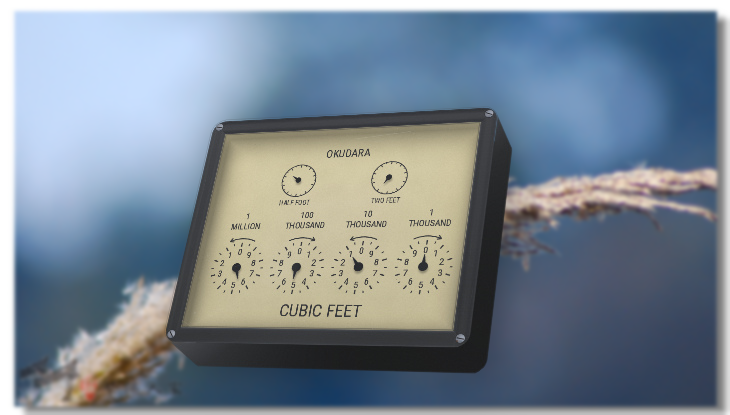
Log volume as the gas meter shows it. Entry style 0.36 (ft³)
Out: 551000 (ft³)
